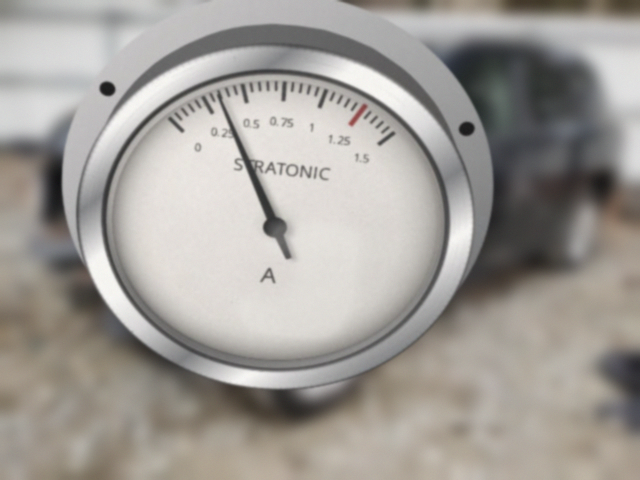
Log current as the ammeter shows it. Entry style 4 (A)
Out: 0.35 (A)
